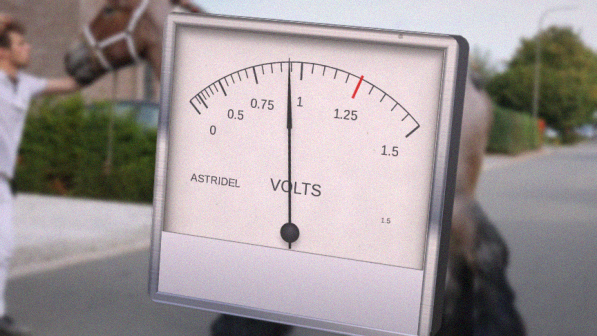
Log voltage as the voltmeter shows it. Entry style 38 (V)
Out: 0.95 (V)
